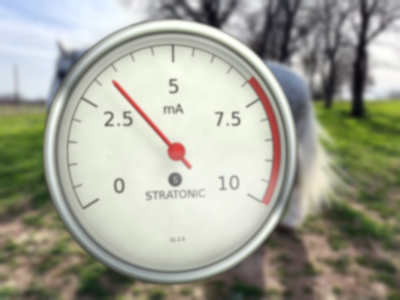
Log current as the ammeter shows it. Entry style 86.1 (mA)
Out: 3.25 (mA)
